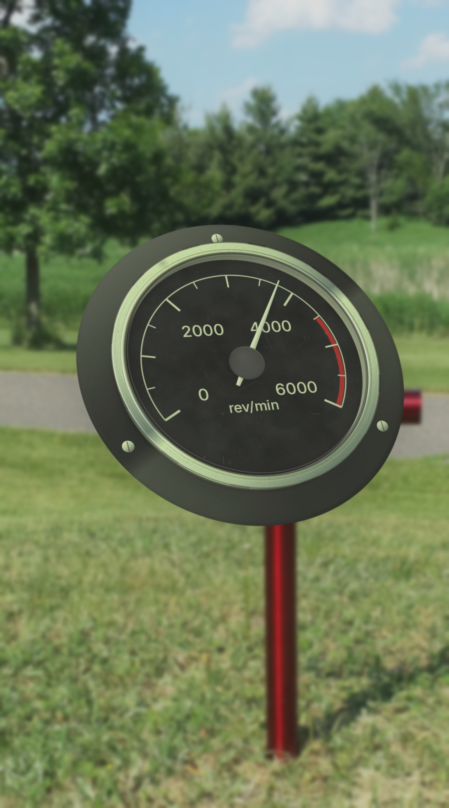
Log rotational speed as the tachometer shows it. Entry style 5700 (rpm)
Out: 3750 (rpm)
